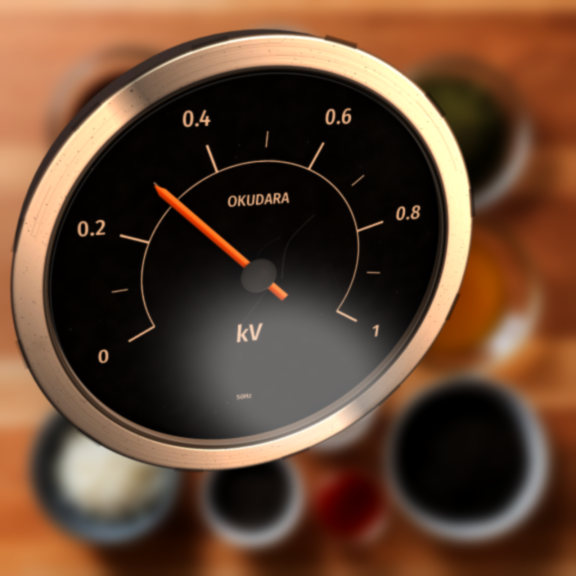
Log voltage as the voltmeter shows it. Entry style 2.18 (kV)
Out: 0.3 (kV)
